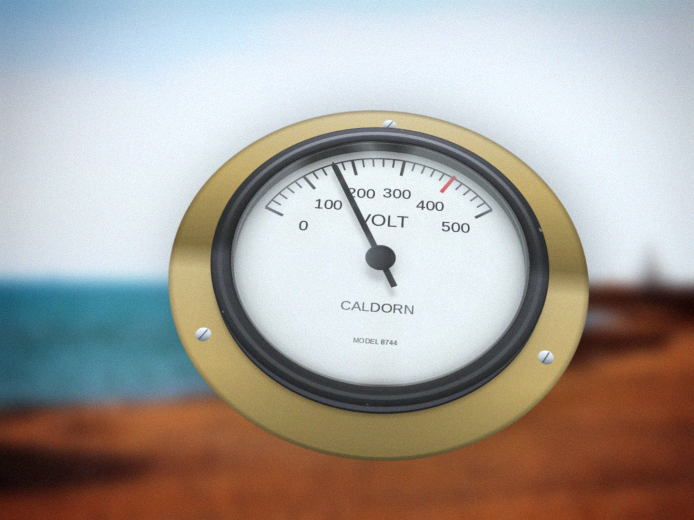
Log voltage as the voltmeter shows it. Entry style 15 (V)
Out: 160 (V)
